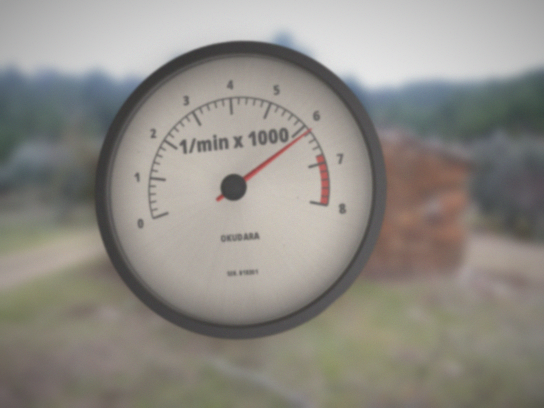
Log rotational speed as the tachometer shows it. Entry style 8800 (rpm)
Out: 6200 (rpm)
